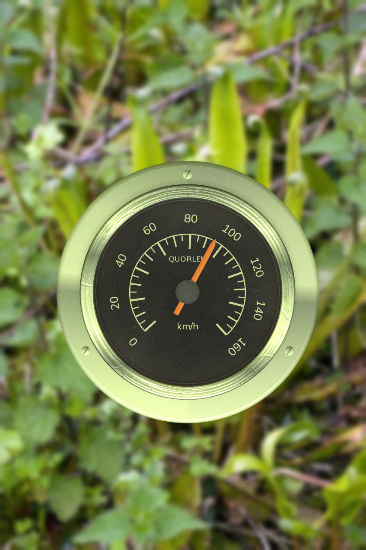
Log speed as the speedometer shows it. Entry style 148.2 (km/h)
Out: 95 (km/h)
